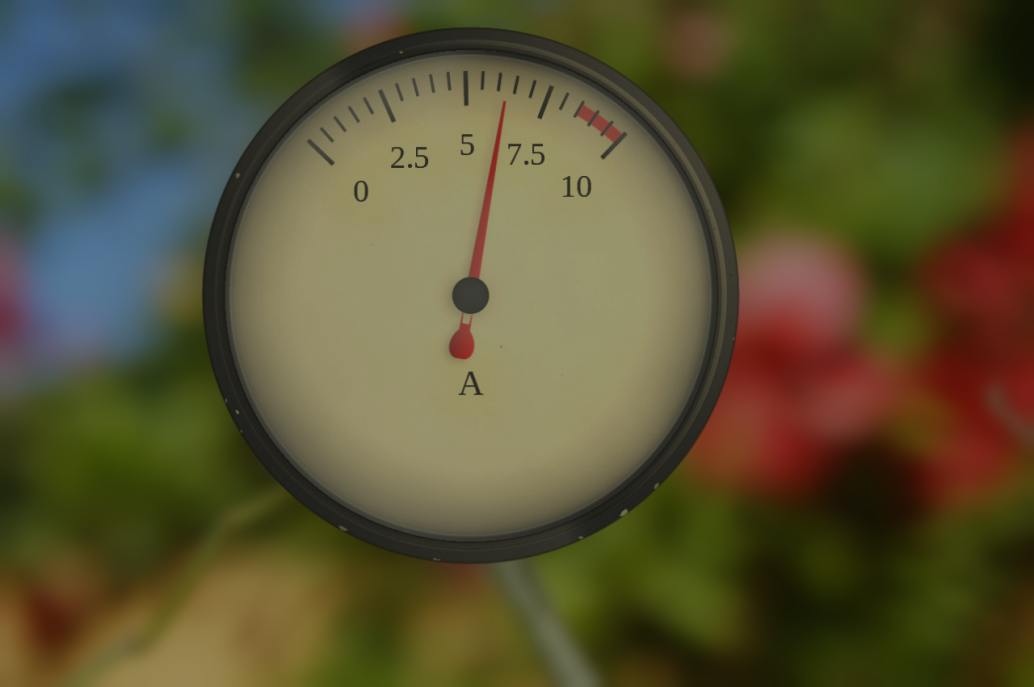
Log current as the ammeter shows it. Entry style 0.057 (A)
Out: 6.25 (A)
